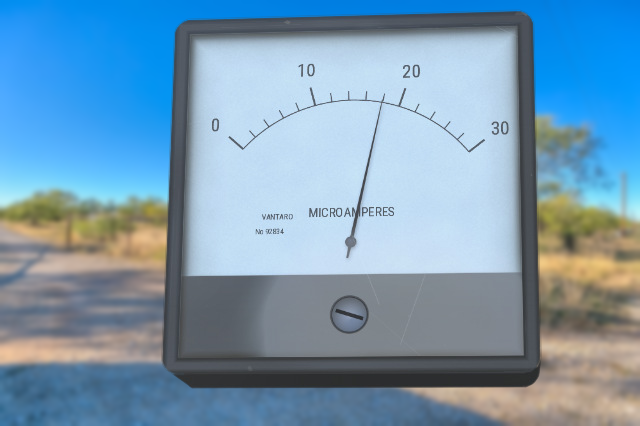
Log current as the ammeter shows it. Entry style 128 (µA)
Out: 18 (µA)
